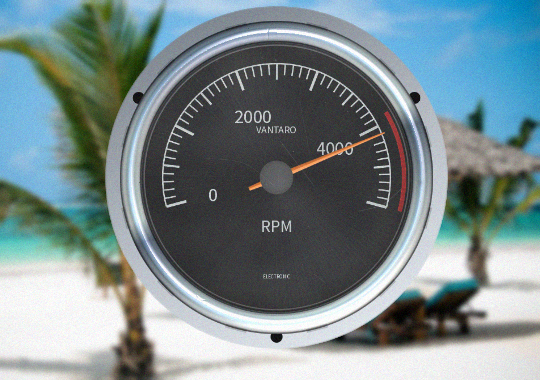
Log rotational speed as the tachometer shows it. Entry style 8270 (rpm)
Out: 4100 (rpm)
